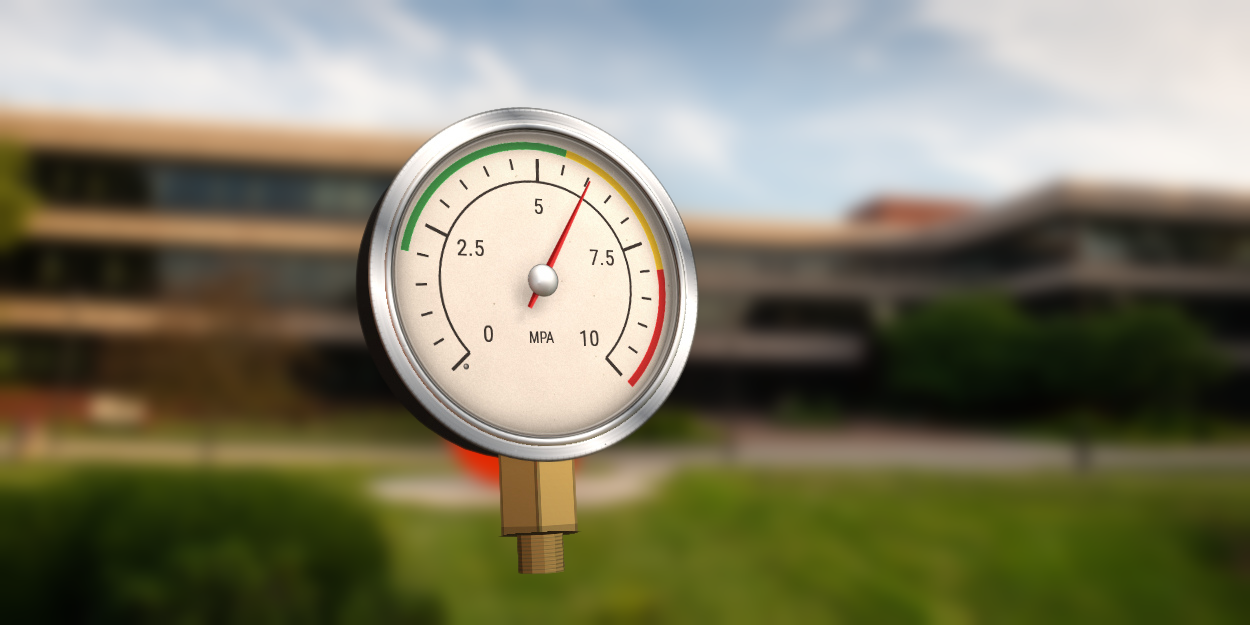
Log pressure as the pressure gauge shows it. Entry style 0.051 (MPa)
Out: 6 (MPa)
